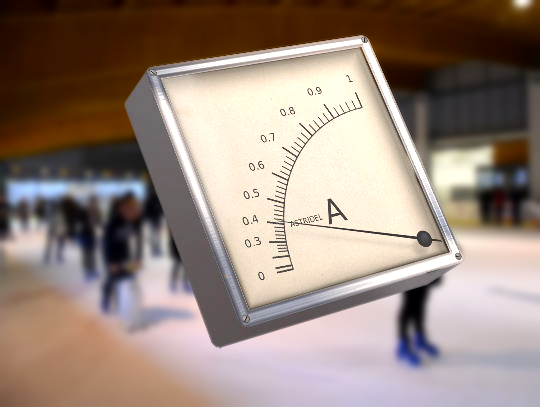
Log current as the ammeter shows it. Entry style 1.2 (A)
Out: 0.4 (A)
